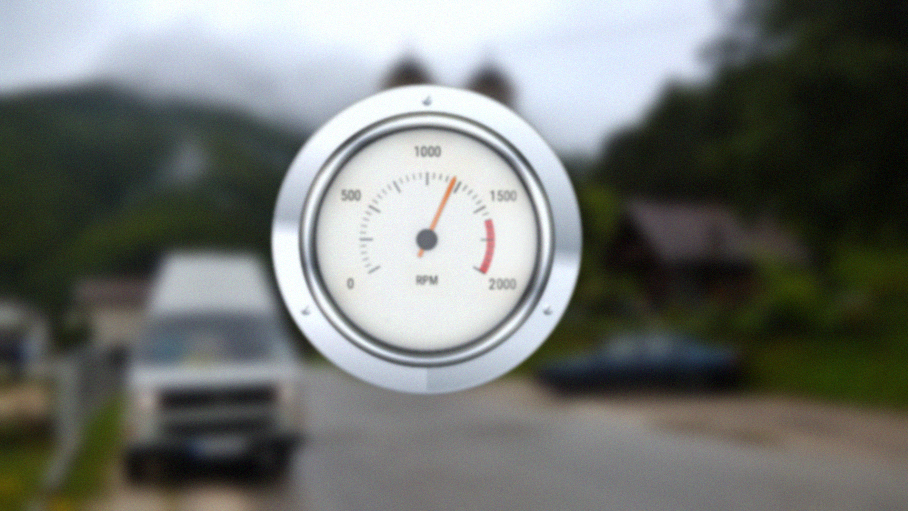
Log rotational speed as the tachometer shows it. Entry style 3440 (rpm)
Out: 1200 (rpm)
